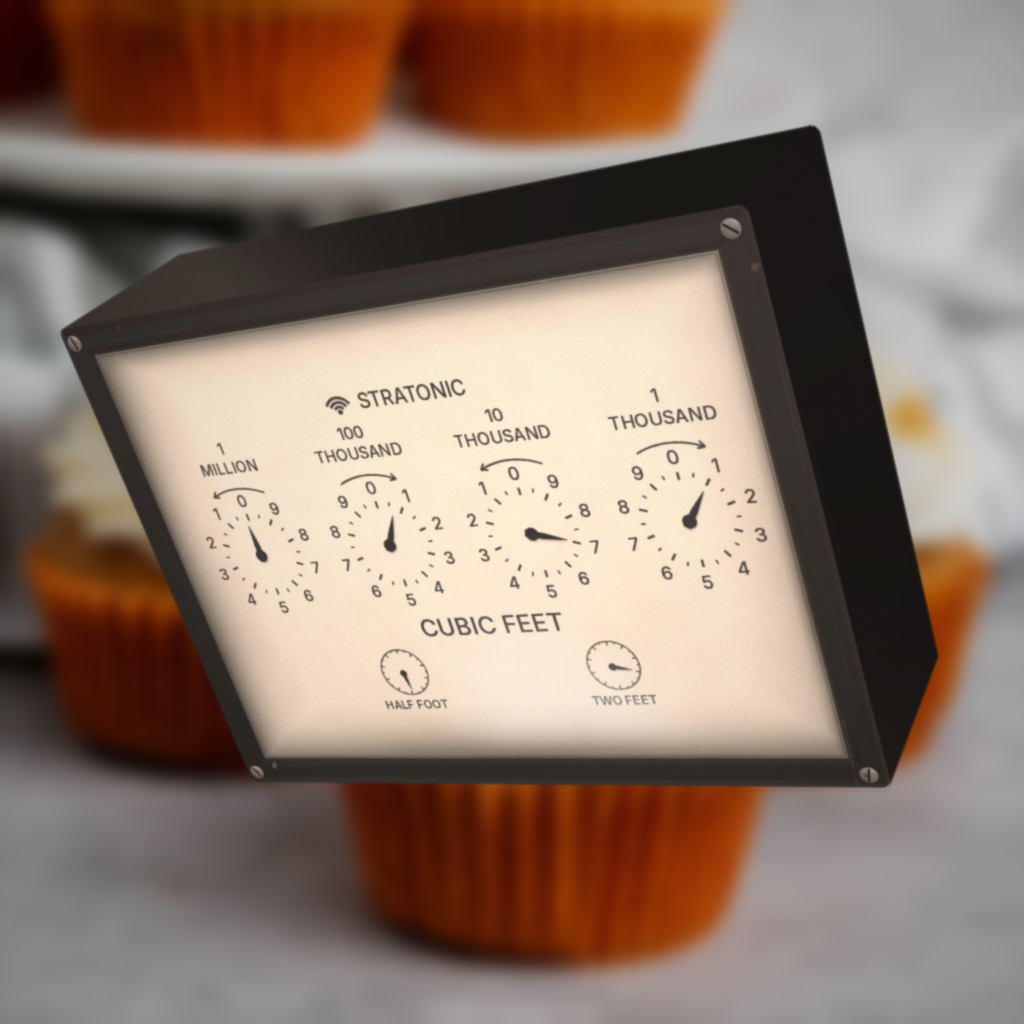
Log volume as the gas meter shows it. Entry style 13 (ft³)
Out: 7100 (ft³)
